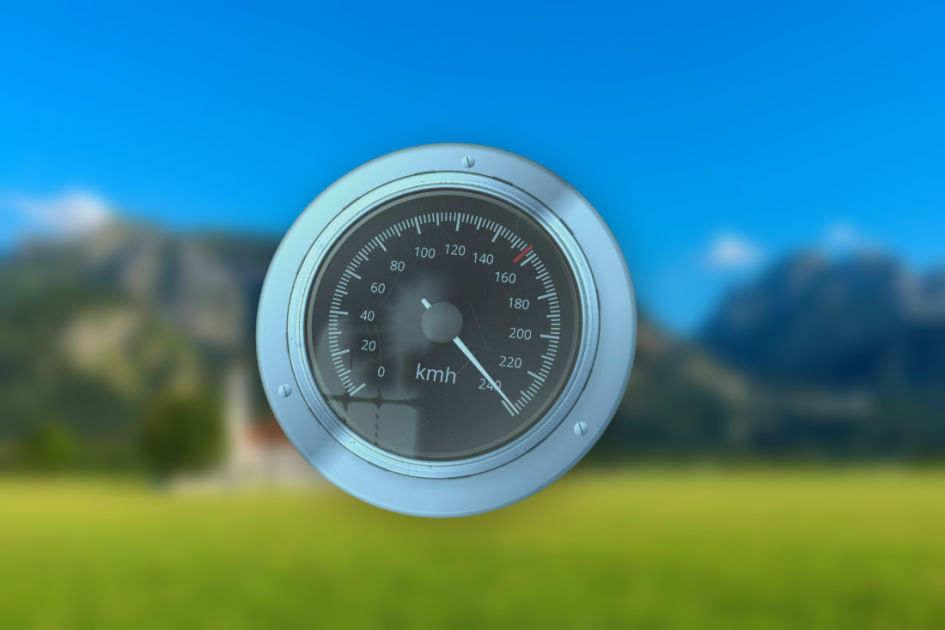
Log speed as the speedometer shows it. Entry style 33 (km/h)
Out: 238 (km/h)
